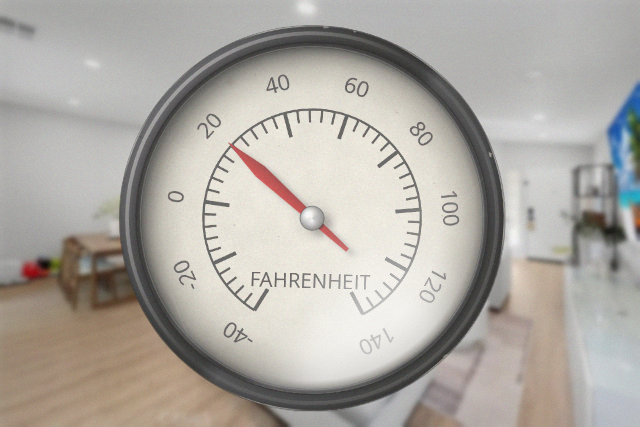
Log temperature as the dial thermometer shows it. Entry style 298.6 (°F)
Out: 20 (°F)
